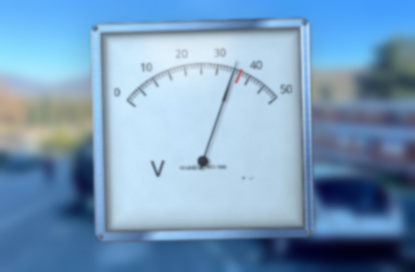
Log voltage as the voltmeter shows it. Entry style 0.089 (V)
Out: 35 (V)
